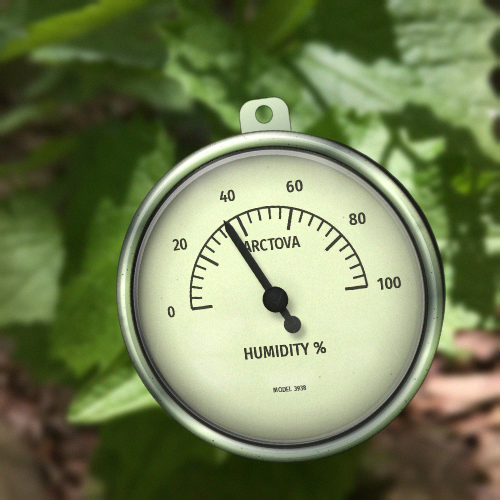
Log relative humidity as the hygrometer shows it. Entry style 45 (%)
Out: 36 (%)
